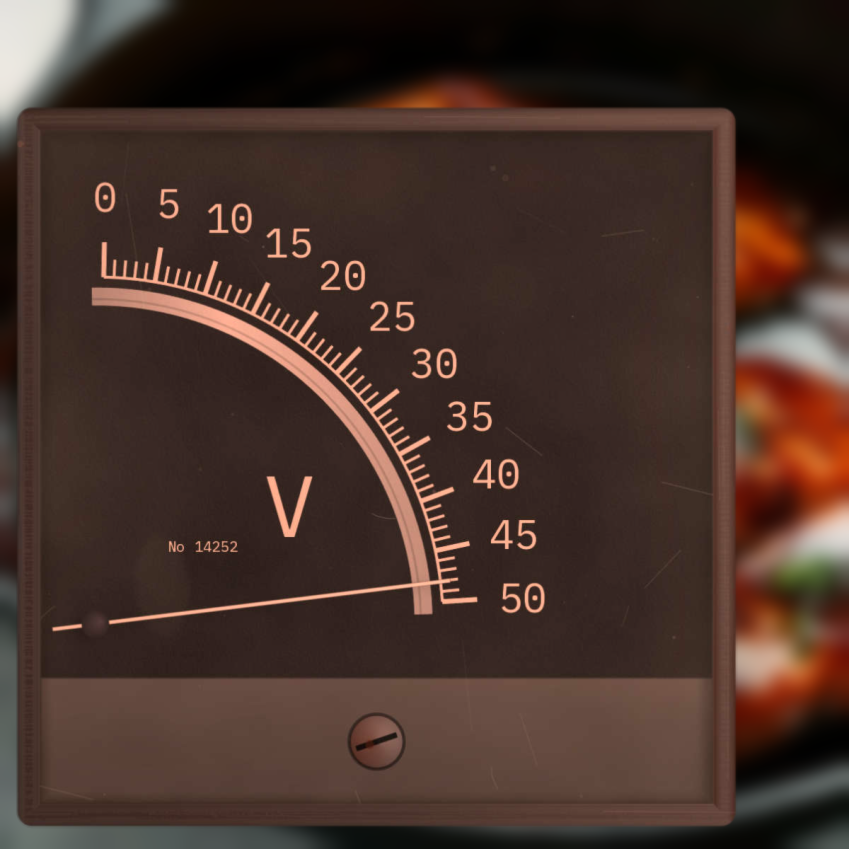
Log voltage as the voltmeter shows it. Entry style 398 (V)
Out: 48 (V)
